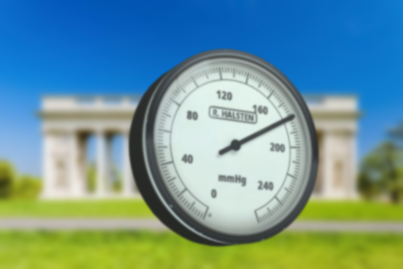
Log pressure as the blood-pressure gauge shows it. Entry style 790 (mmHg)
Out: 180 (mmHg)
